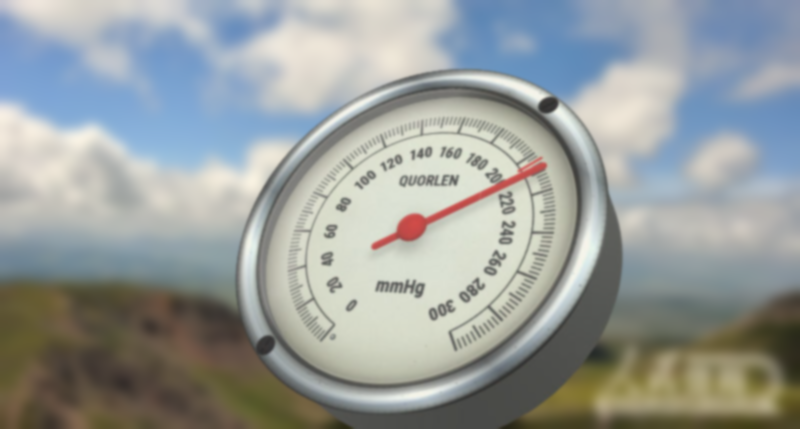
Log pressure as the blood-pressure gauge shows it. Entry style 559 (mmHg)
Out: 210 (mmHg)
